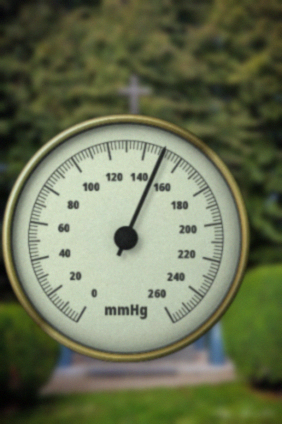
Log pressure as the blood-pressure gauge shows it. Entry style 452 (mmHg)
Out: 150 (mmHg)
